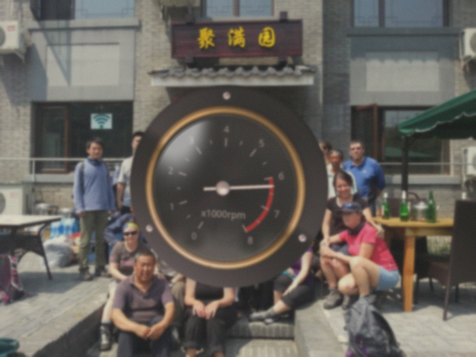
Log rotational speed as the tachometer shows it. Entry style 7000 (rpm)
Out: 6250 (rpm)
